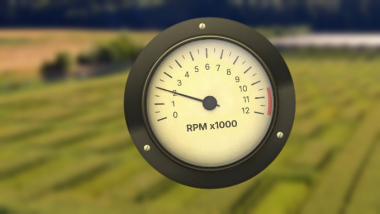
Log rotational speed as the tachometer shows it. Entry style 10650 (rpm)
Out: 2000 (rpm)
